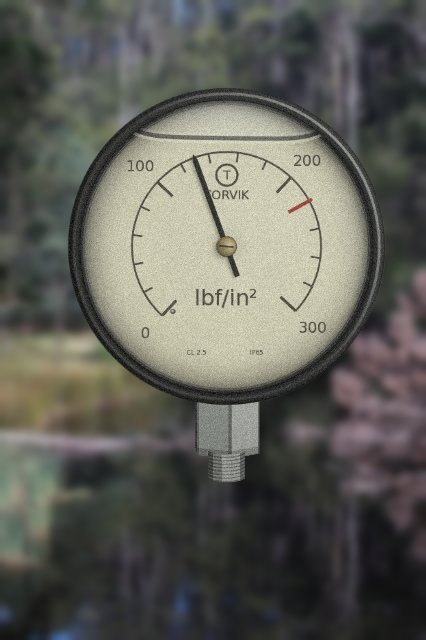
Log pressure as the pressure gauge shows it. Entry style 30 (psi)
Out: 130 (psi)
